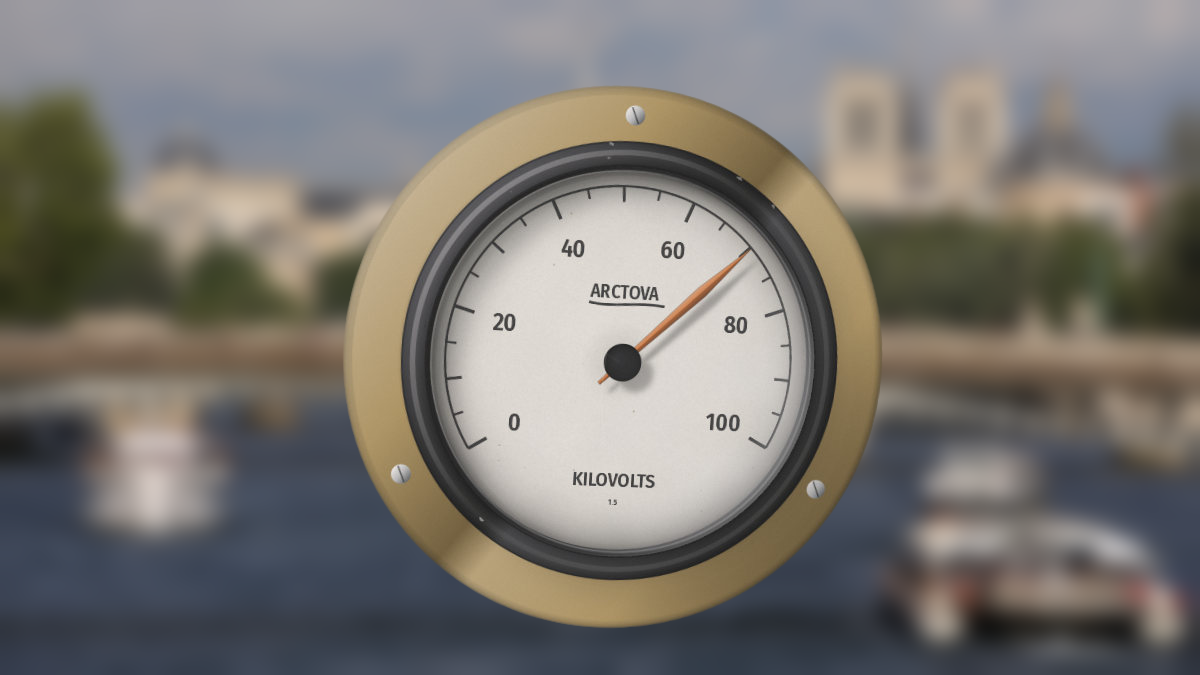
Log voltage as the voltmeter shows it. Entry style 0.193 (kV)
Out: 70 (kV)
